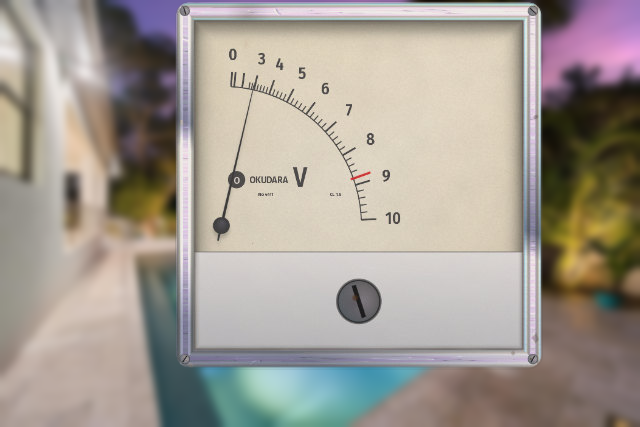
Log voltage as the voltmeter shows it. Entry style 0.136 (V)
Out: 3 (V)
